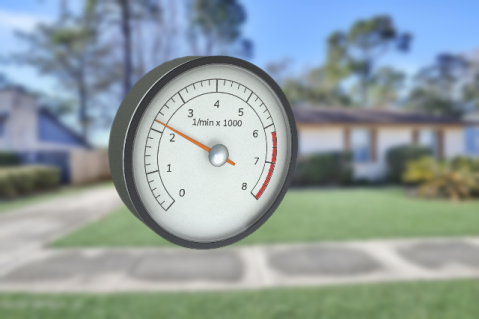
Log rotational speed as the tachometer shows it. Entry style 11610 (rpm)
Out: 2200 (rpm)
